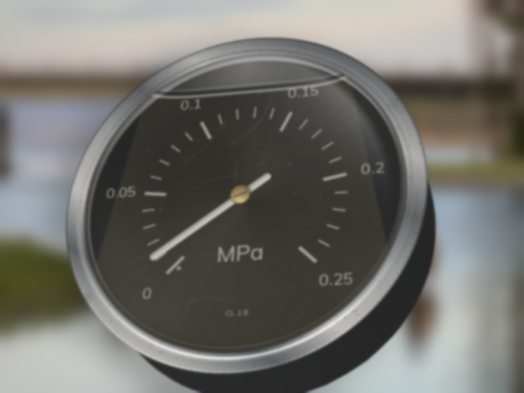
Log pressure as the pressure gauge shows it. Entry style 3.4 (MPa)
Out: 0.01 (MPa)
